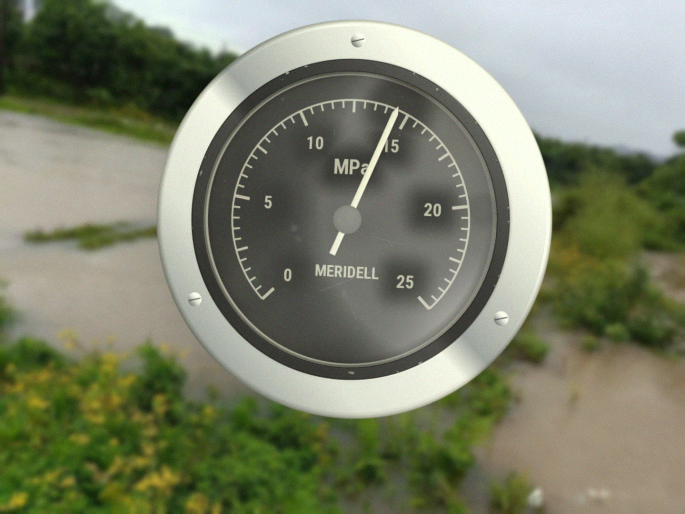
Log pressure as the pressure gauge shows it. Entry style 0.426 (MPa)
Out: 14.5 (MPa)
